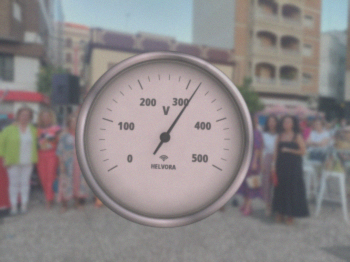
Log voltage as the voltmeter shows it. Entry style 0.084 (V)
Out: 320 (V)
